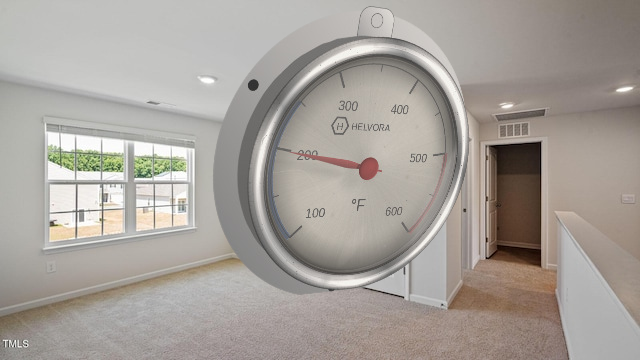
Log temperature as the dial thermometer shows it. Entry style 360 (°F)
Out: 200 (°F)
